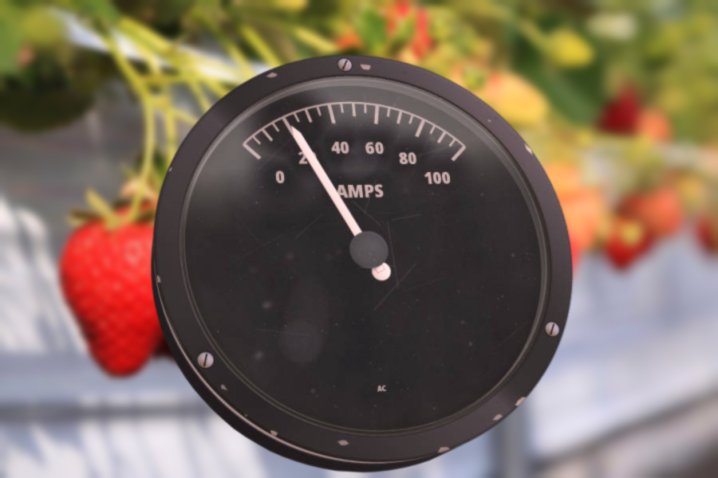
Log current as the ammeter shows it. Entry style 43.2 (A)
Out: 20 (A)
